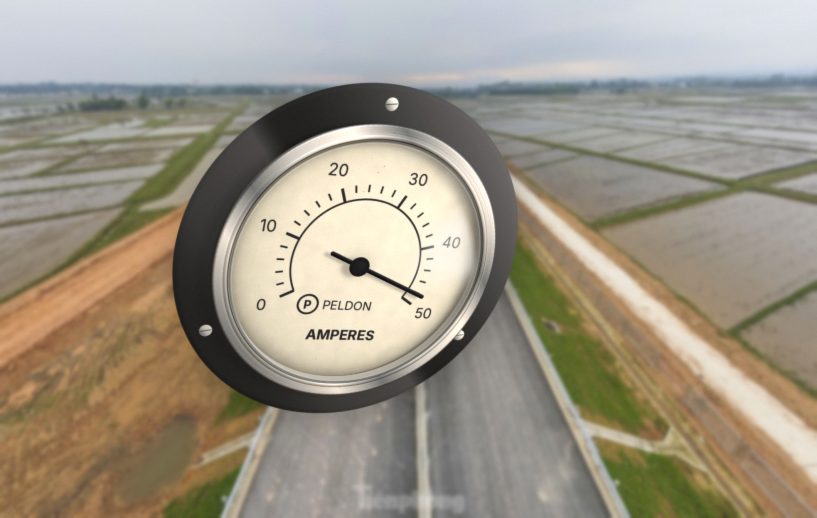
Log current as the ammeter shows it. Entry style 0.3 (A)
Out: 48 (A)
